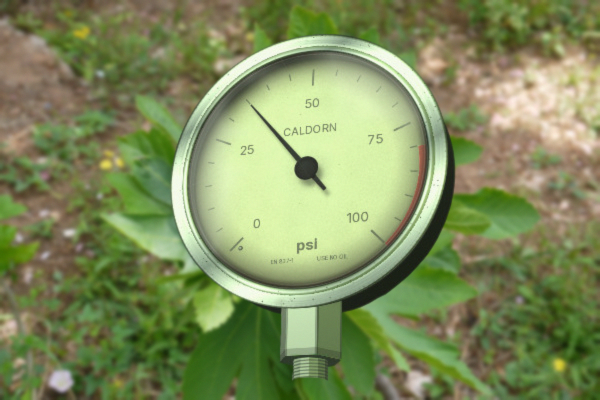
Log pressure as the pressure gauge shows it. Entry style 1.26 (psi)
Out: 35 (psi)
